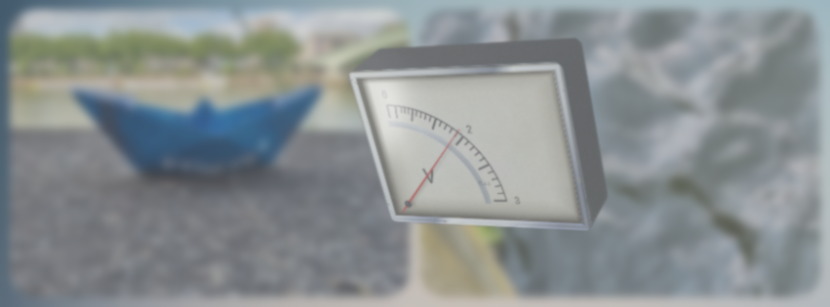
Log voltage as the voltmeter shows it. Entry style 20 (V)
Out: 1.9 (V)
